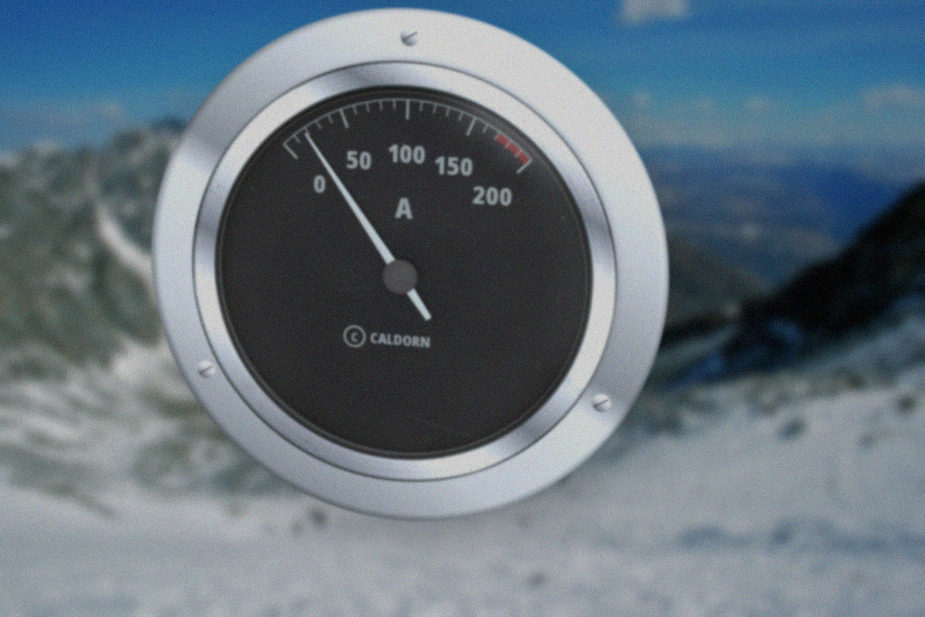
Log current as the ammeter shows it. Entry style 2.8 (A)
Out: 20 (A)
